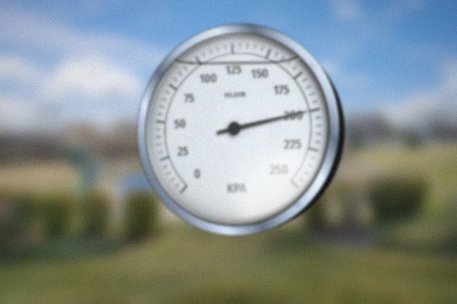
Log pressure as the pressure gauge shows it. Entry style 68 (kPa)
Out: 200 (kPa)
